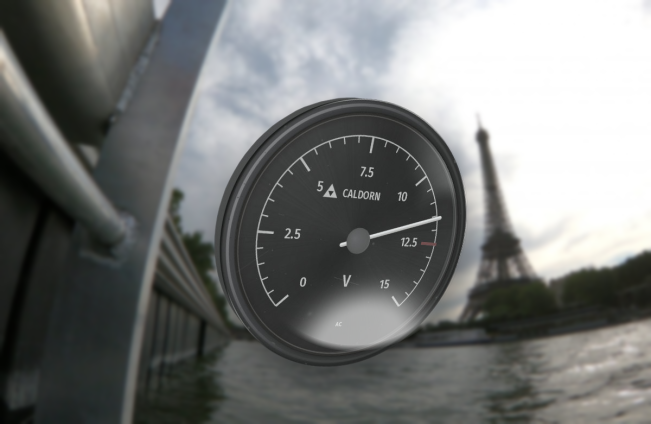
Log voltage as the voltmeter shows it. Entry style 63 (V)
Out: 11.5 (V)
